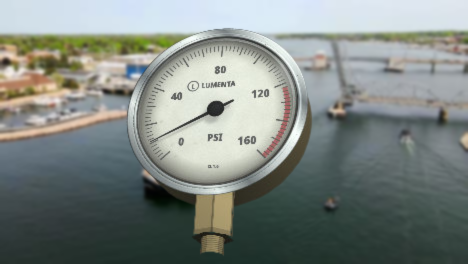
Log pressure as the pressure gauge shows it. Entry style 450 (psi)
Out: 10 (psi)
